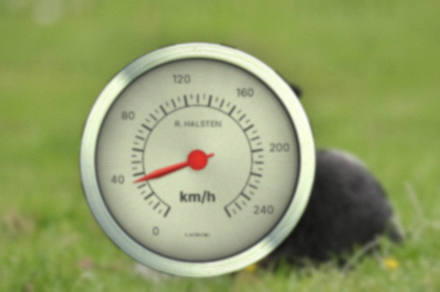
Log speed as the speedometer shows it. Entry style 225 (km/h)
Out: 35 (km/h)
